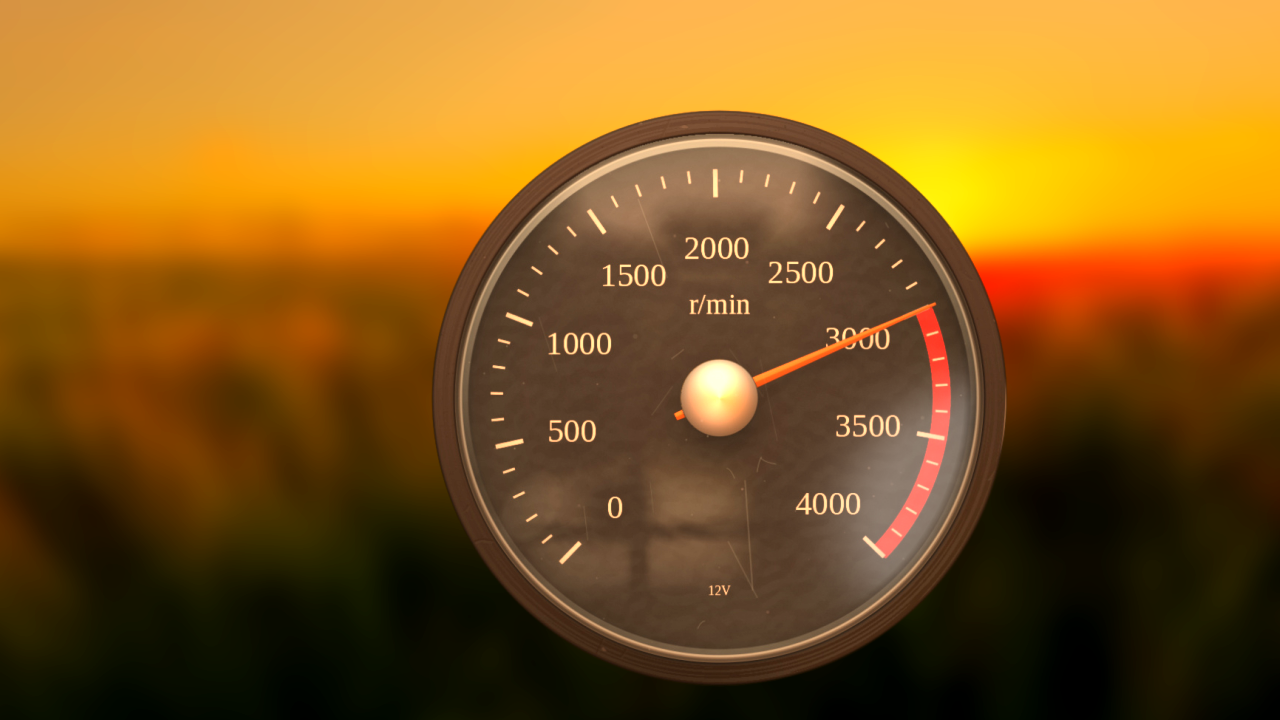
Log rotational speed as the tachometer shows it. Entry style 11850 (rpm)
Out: 3000 (rpm)
